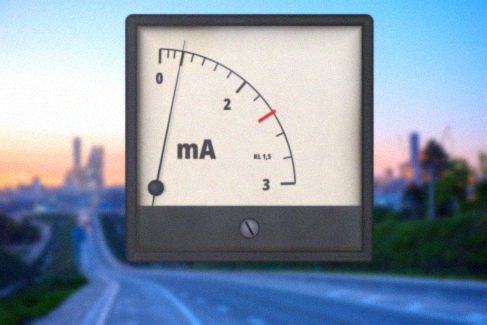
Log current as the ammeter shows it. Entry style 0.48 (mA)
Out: 1 (mA)
